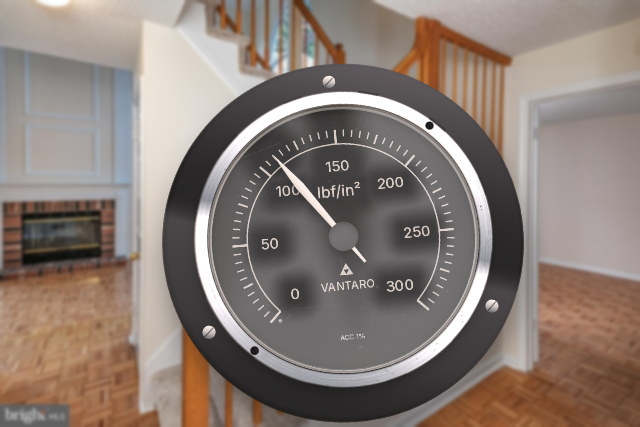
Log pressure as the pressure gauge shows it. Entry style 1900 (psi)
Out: 110 (psi)
